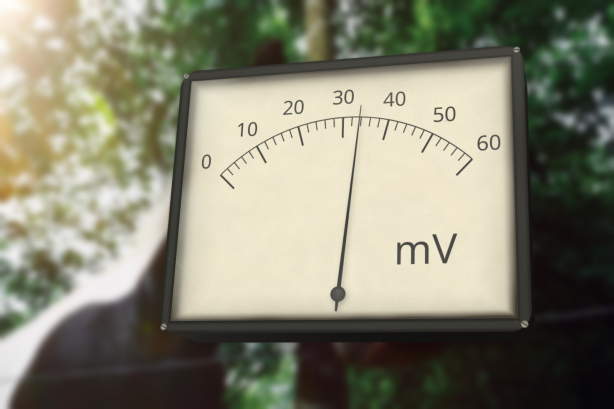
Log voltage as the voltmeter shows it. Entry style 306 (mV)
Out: 34 (mV)
